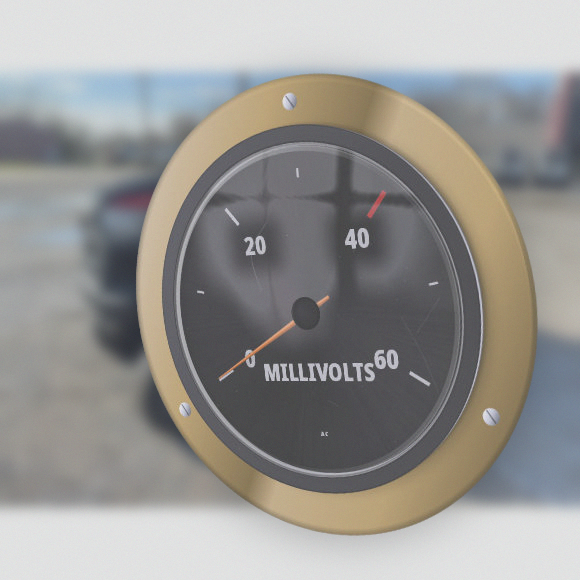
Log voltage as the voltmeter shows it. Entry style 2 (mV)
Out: 0 (mV)
